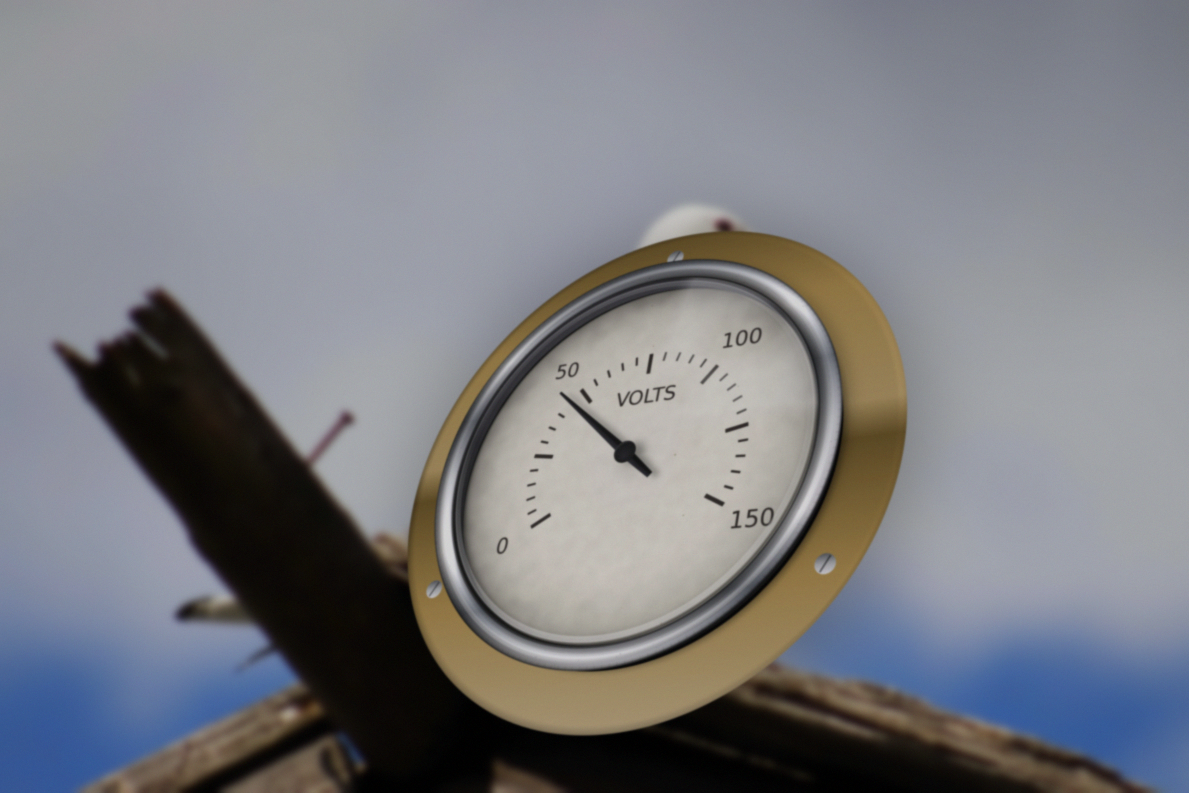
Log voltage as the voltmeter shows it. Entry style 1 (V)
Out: 45 (V)
